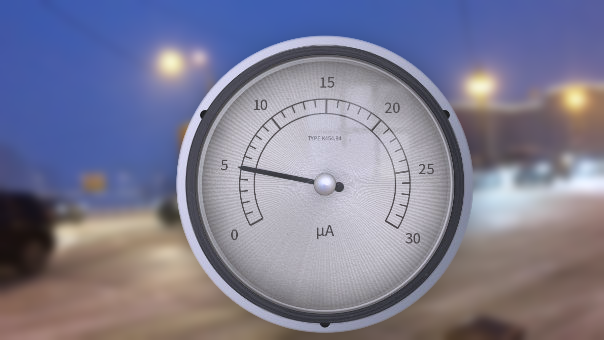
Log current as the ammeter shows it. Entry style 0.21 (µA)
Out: 5 (µA)
